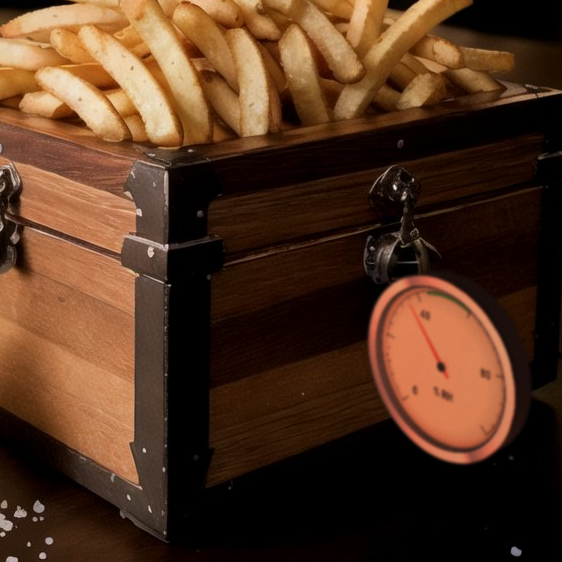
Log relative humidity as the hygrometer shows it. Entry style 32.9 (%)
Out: 36 (%)
